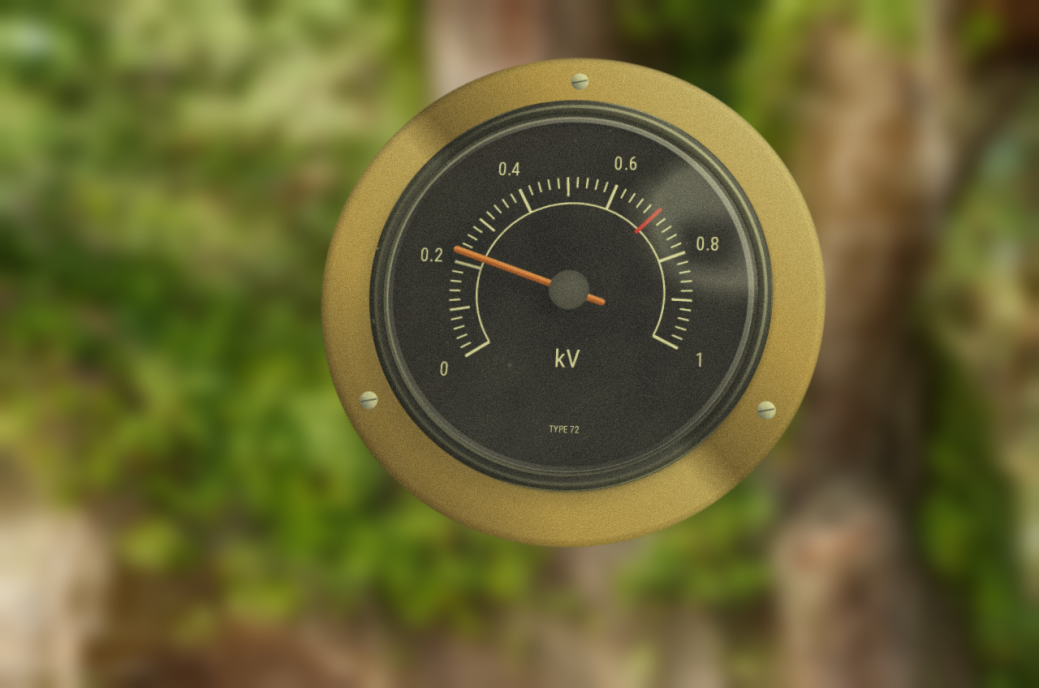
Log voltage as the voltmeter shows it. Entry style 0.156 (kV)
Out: 0.22 (kV)
